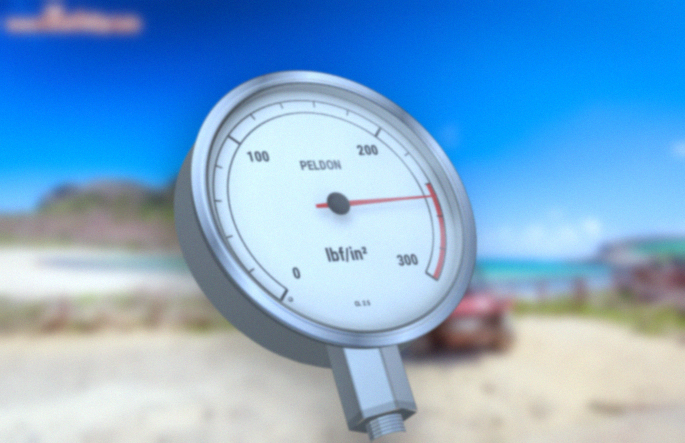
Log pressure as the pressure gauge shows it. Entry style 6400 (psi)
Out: 250 (psi)
